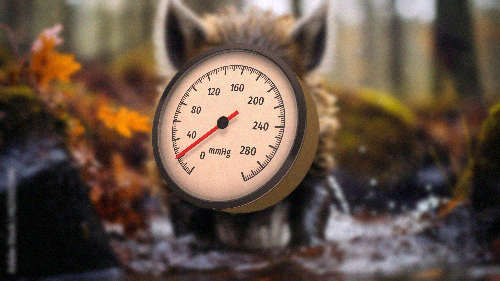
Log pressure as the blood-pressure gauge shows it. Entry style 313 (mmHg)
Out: 20 (mmHg)
